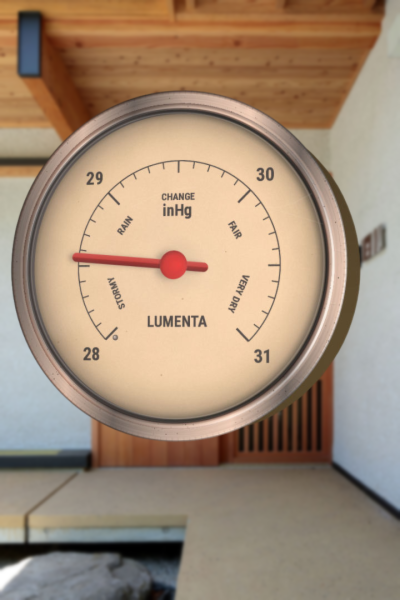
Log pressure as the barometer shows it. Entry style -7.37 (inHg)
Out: 28.55 (inHg)
